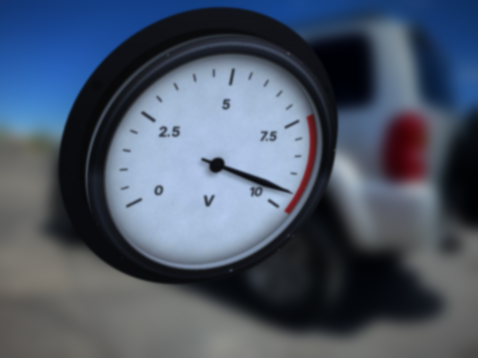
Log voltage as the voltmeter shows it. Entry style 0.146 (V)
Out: 9.5 (V)
